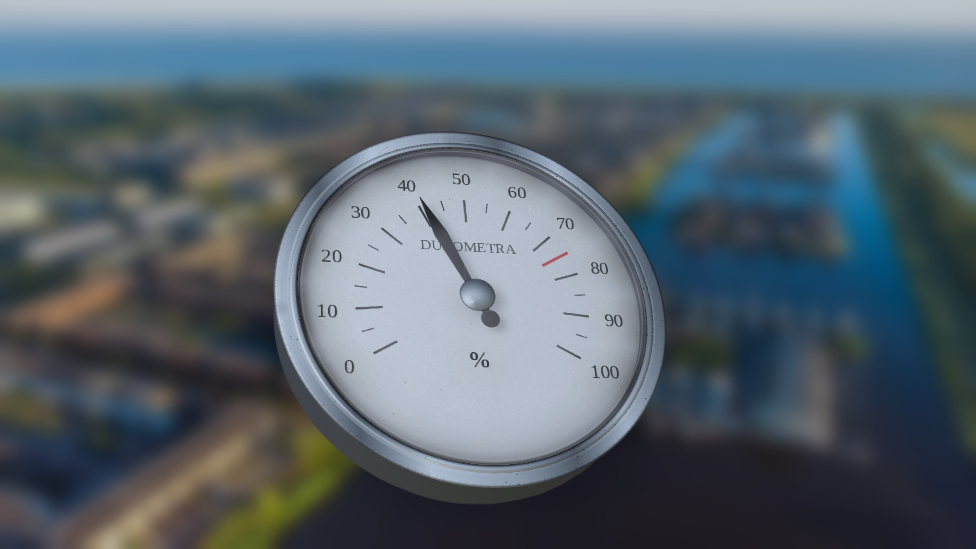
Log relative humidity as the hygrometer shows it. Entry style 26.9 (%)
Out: 40 (%)
